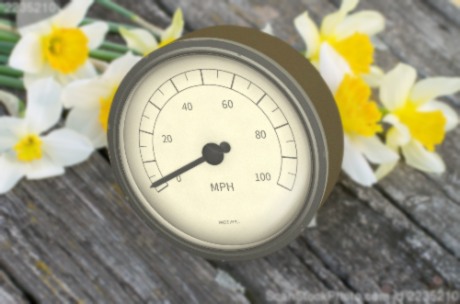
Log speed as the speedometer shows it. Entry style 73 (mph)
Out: 2.5 (mph)
